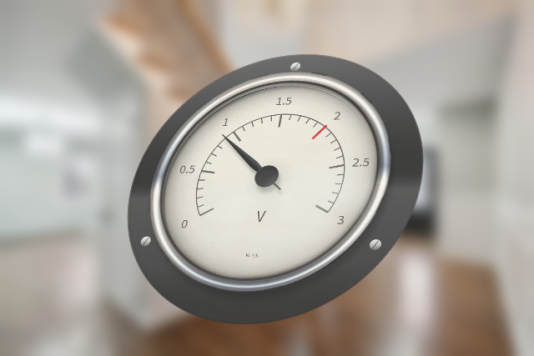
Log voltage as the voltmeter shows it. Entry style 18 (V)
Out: 0.9 (V)
